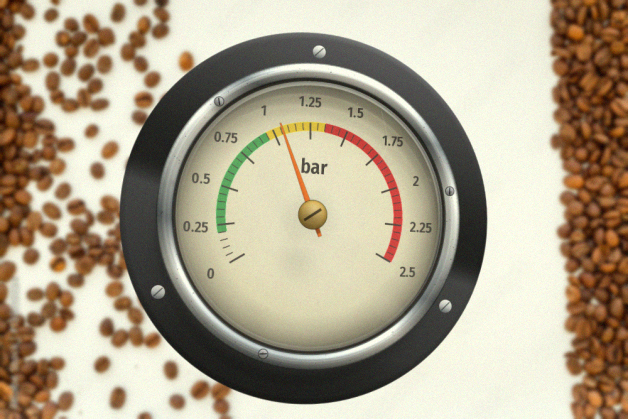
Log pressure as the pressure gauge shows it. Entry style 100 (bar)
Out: 1.05 (bar)
